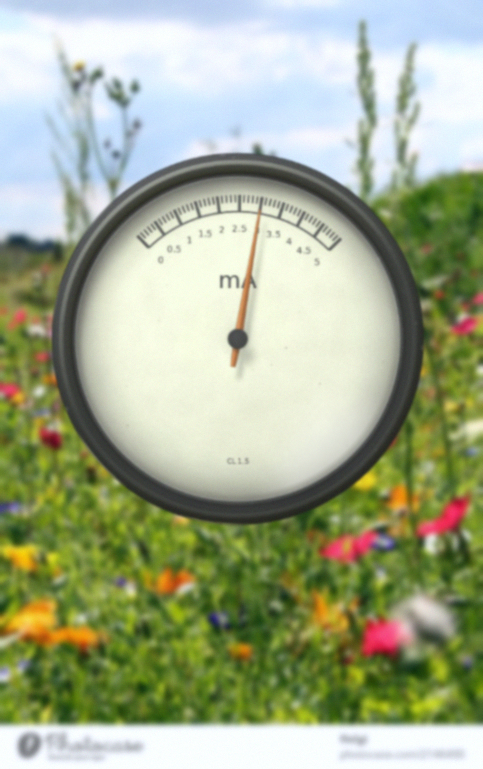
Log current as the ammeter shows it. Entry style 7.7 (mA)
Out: 3 (mA)
